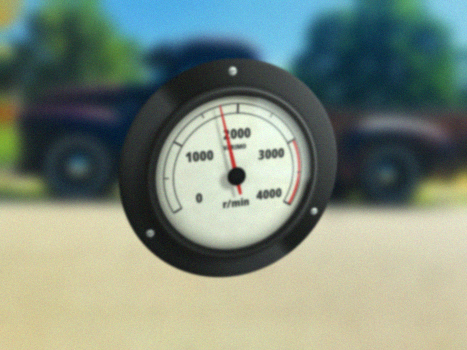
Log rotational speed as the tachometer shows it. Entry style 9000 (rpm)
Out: 1750 (rpm)
